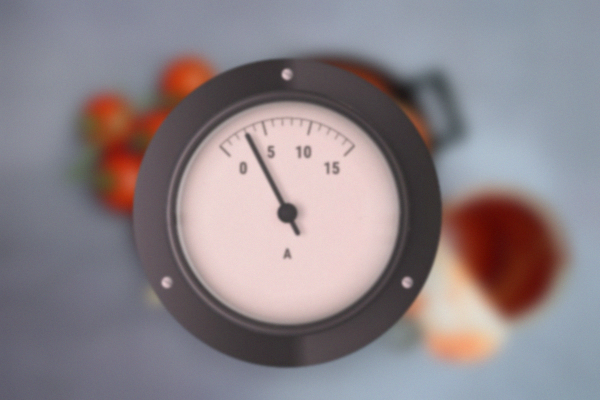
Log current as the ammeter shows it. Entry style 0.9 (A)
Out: 3 (A)
